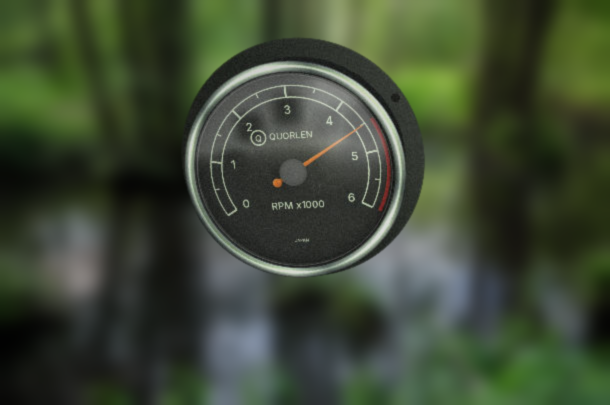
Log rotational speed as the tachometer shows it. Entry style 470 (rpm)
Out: 4500 (rpm)
